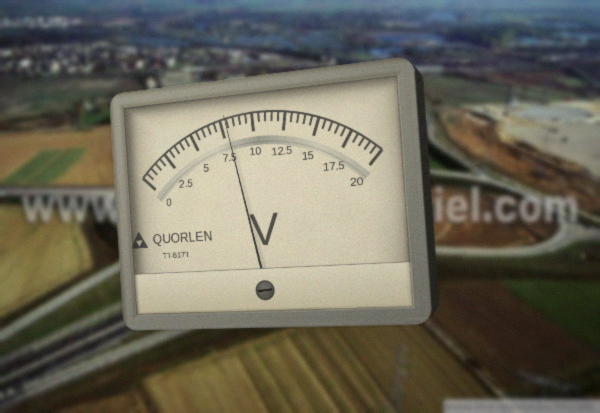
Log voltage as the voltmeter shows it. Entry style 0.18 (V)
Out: 8 (V)
